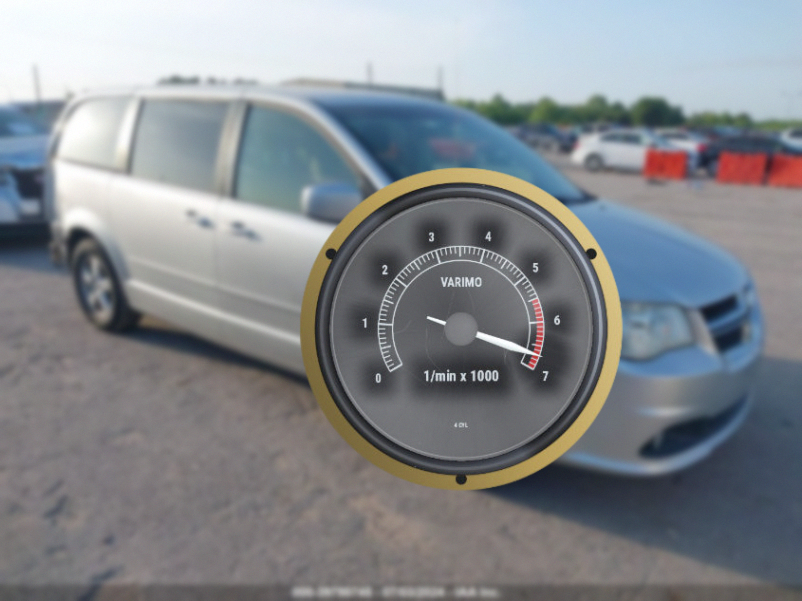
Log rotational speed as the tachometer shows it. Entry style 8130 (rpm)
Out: 6700 (rpm)
